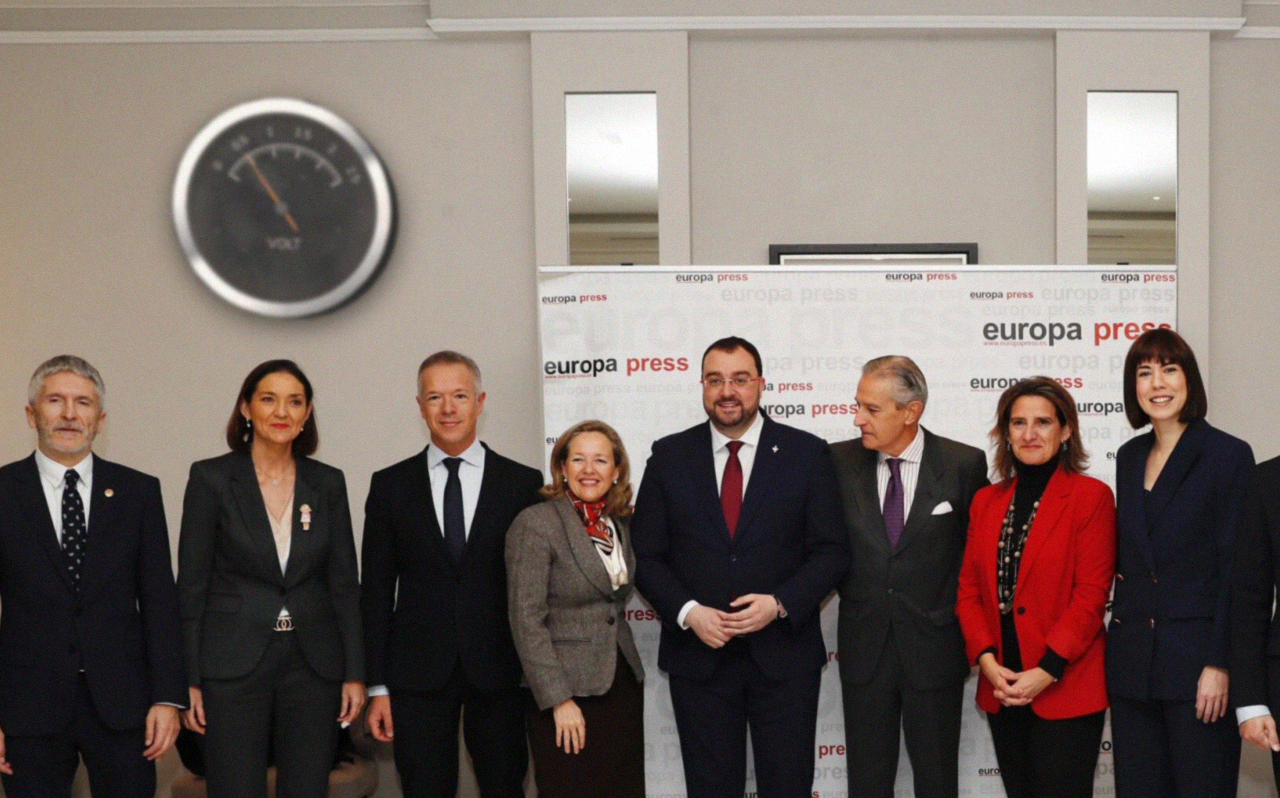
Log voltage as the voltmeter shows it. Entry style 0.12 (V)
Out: 0.5 (V)
